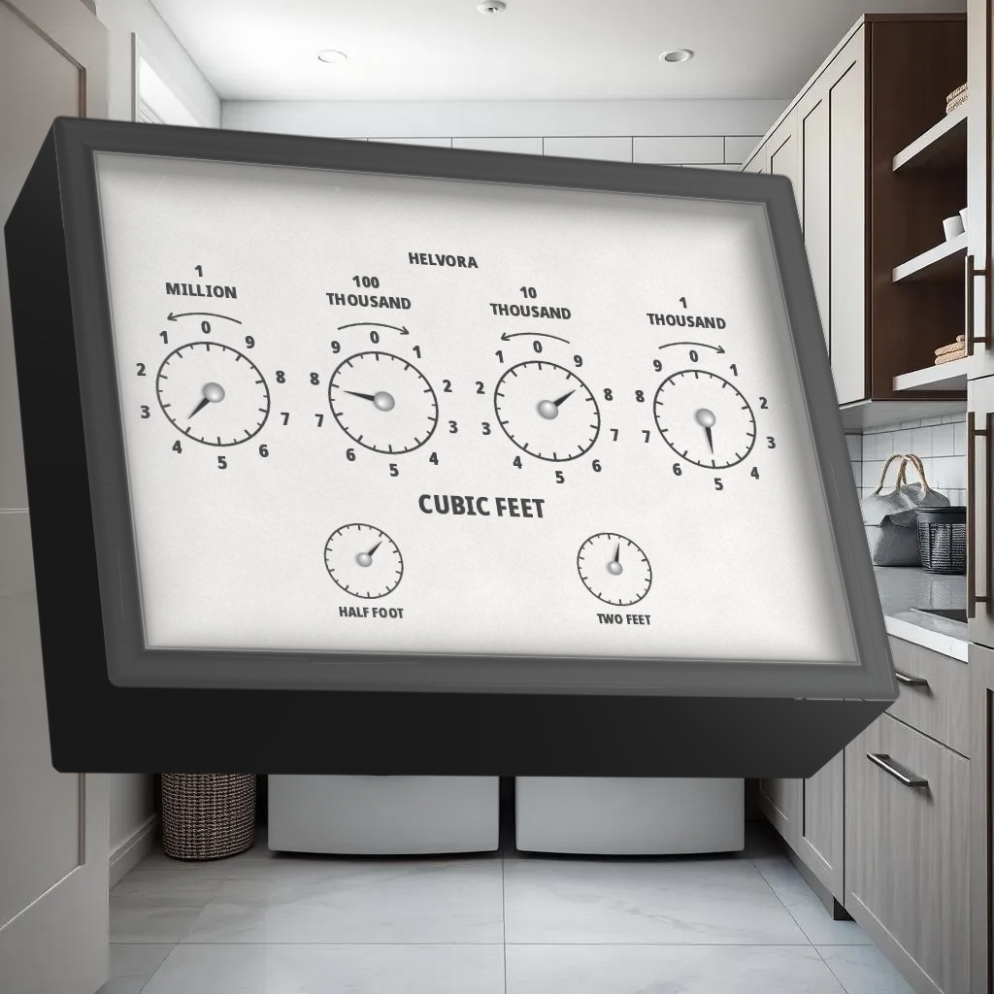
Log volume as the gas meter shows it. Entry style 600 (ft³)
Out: 378500 (ft³)
